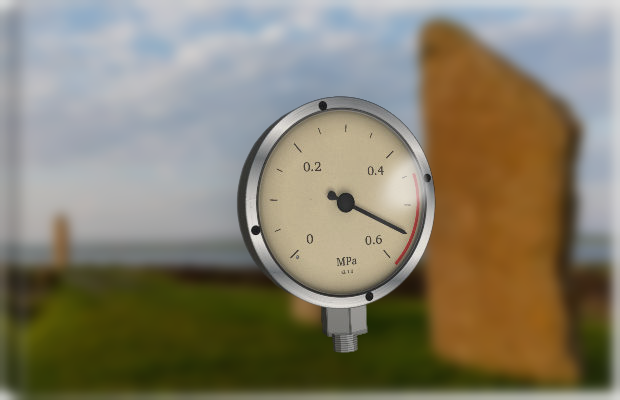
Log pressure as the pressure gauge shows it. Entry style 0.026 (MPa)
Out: 0.55 (MPa)
